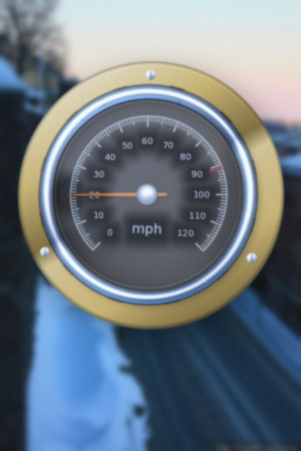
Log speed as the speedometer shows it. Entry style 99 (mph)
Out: 20 (mph)
